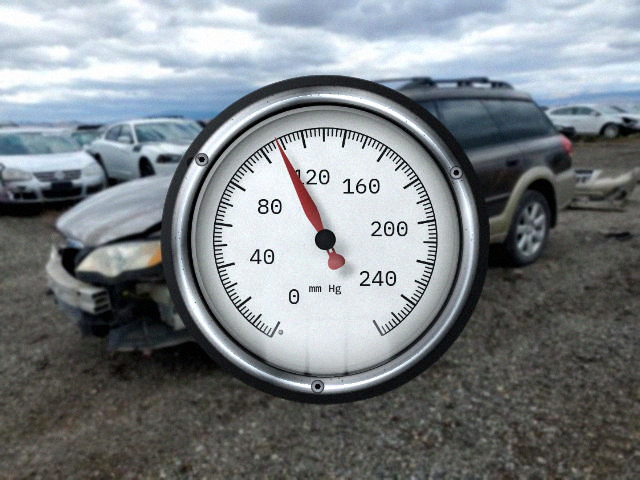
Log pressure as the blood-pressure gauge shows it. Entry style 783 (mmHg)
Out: 108 (mmHg)
